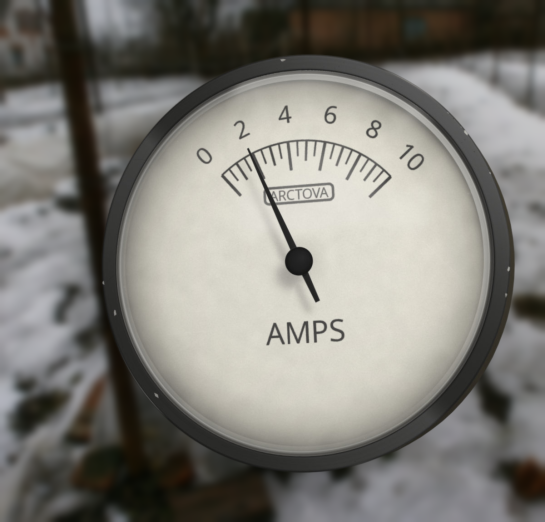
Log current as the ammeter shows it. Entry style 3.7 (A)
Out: 2 (A)
